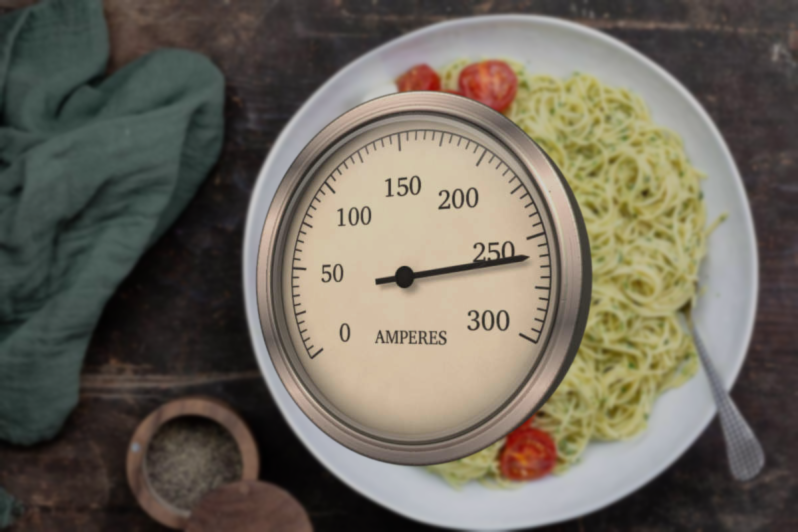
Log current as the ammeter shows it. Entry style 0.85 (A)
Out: 260 (A)
